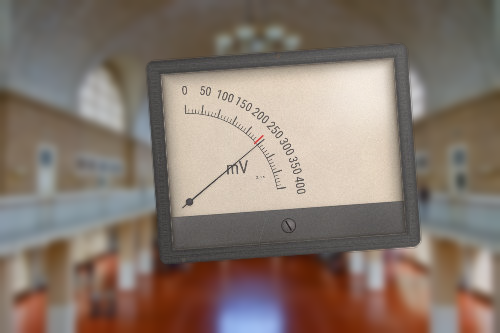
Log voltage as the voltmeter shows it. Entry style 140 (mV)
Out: 250 (mV)
